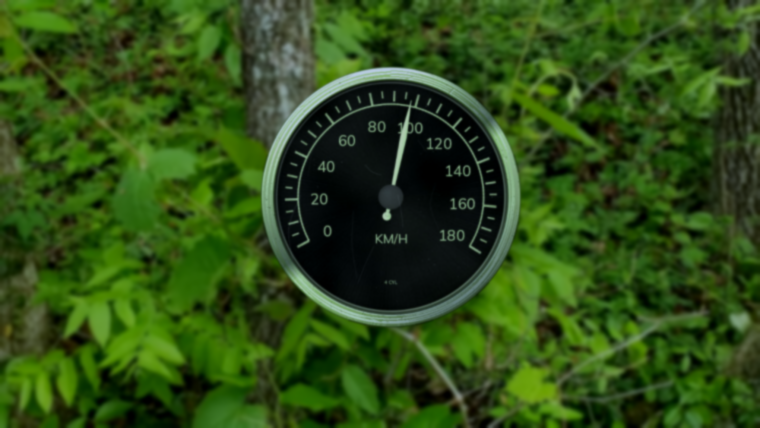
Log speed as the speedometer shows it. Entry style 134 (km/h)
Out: 97.5 (km/h)
